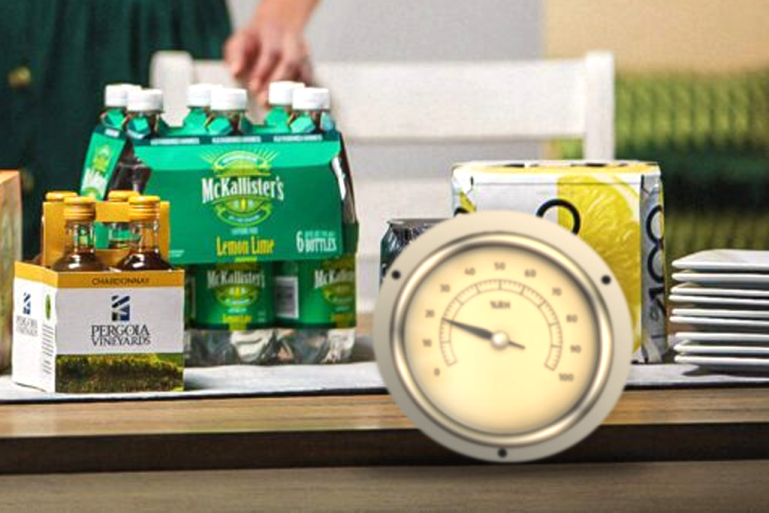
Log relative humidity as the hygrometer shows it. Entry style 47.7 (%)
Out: 20 (%)
